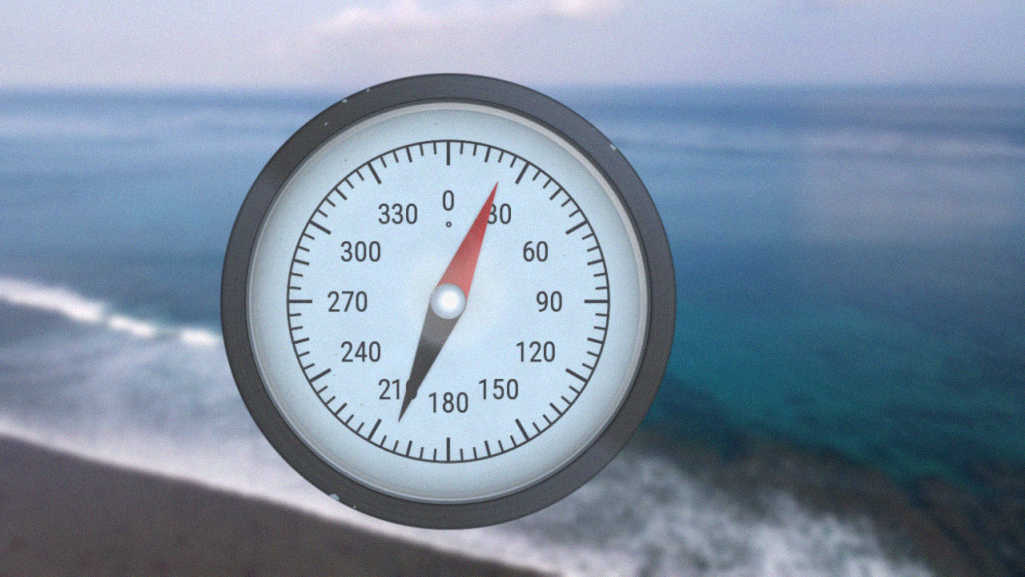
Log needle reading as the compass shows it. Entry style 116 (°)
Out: 22.5 (°)
